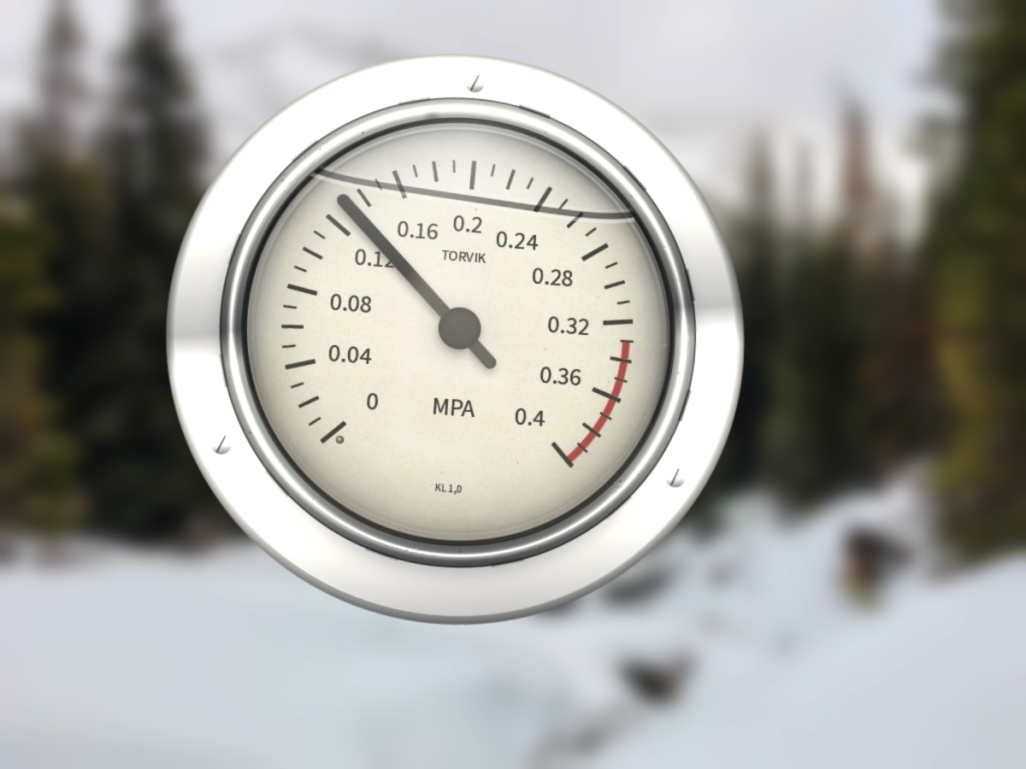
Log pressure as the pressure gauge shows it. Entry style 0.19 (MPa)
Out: 0.13 (MPa)
